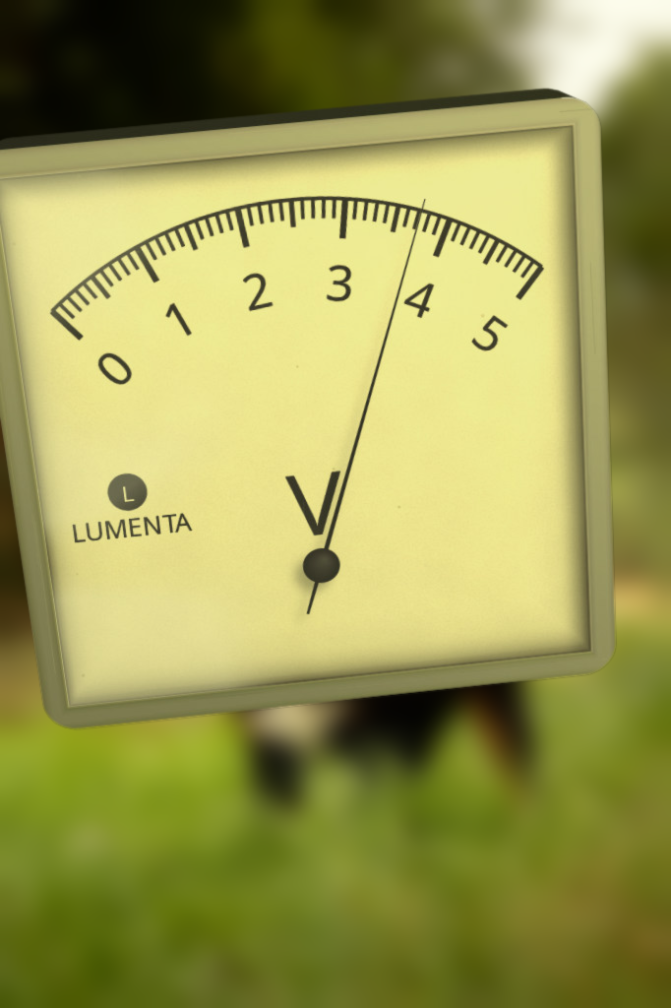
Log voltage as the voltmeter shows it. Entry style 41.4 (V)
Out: 3.7 (V)
